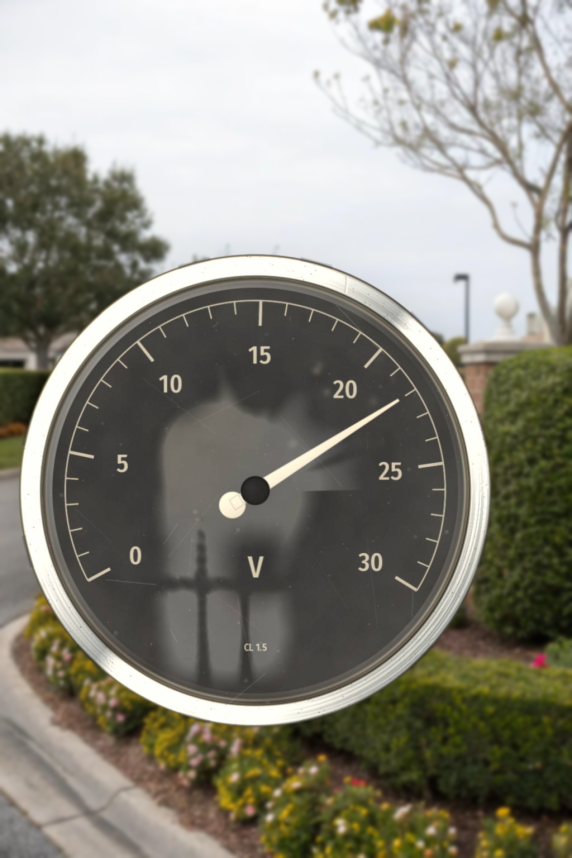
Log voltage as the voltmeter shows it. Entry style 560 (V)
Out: 22 (V)
